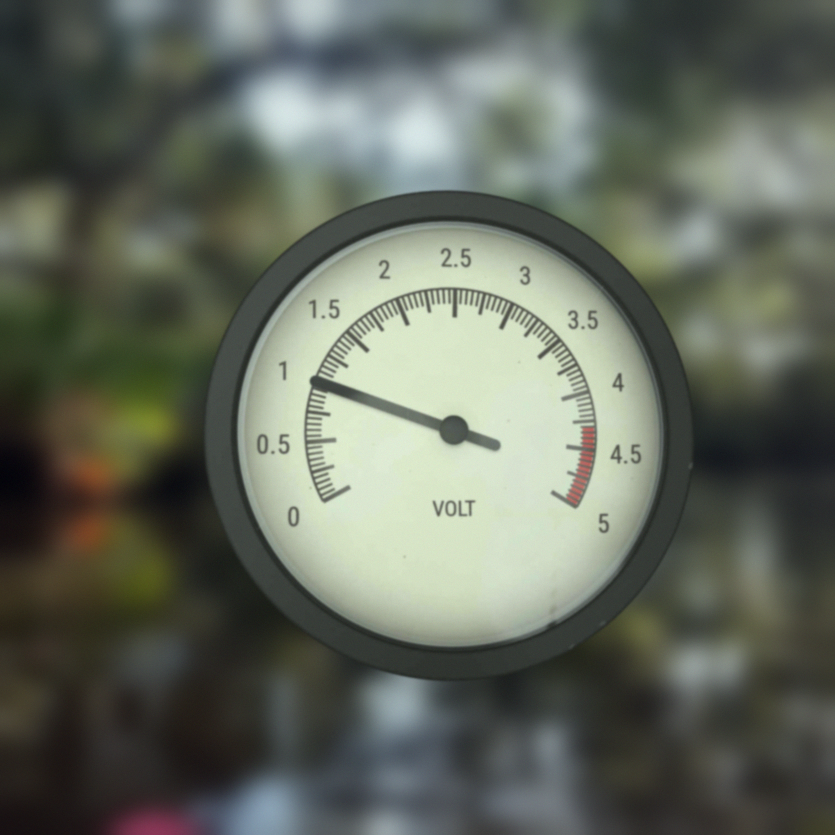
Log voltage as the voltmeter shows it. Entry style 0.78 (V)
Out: 1 (V)
